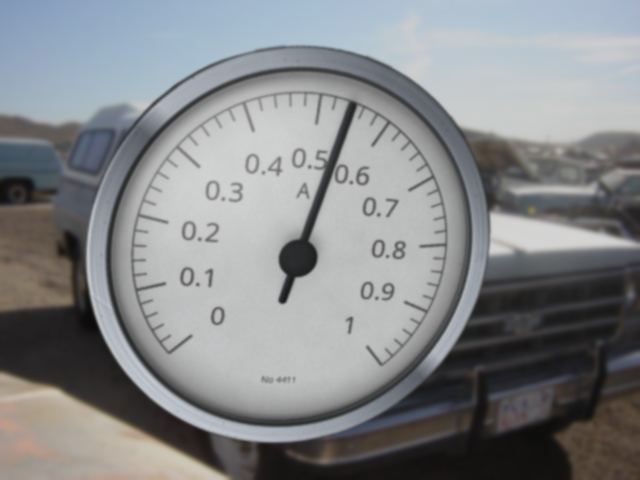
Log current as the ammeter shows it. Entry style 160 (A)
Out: 0.54 (A)
